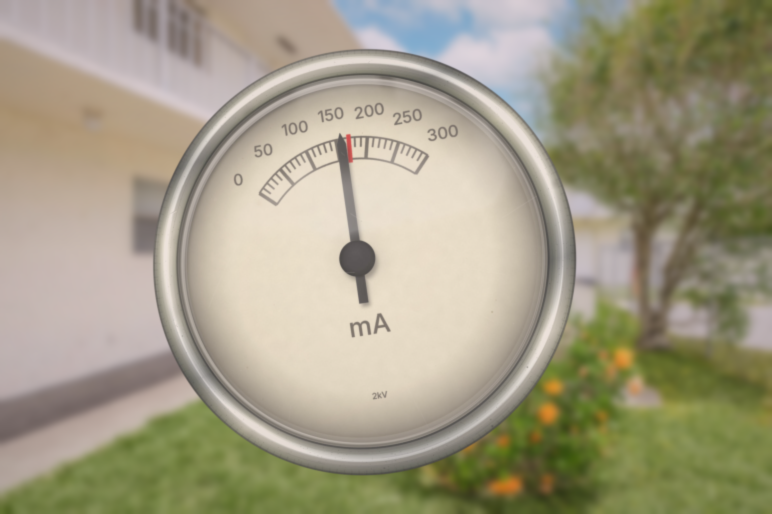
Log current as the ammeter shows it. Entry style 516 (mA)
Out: 160 (mA)
